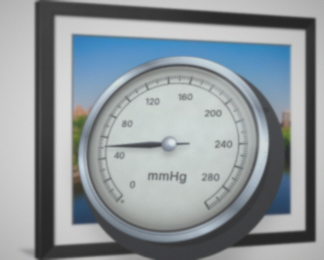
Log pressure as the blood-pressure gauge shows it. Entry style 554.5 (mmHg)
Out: 50 (mmHg)
